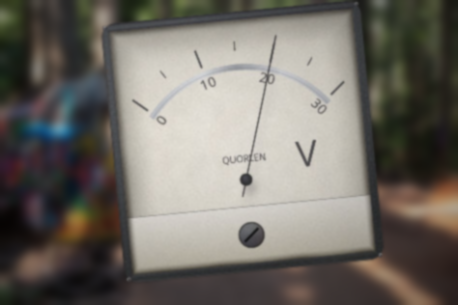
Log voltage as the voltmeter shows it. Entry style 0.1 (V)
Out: 20 (V)
